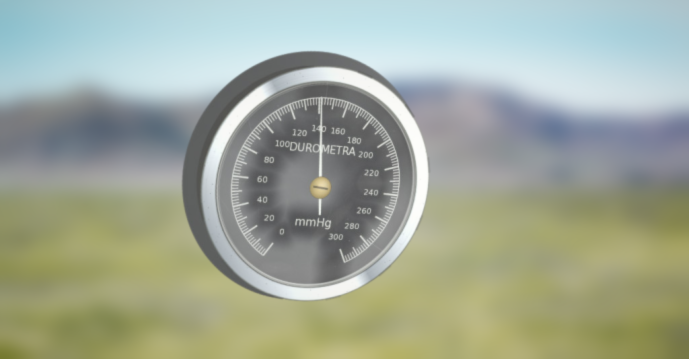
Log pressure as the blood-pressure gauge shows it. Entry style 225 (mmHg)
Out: 140 (mmHg)
